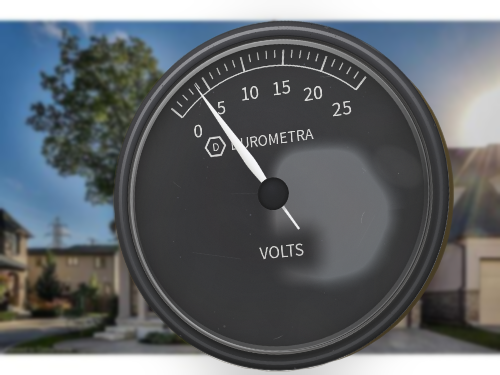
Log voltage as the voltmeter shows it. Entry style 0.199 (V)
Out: 4 (V)
